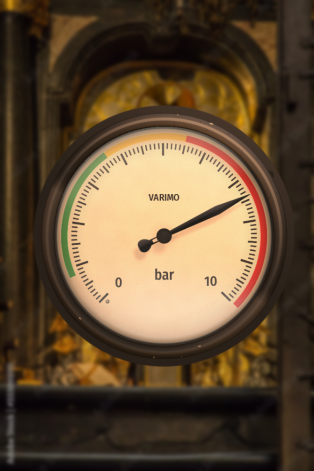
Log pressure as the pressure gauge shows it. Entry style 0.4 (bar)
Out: 7.4 (bar)
